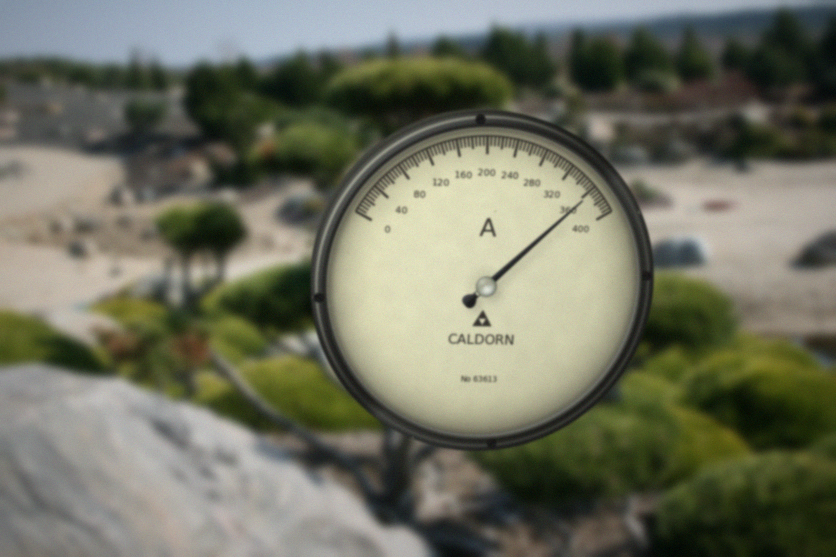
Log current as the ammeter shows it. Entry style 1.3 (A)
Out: 360 (A)
